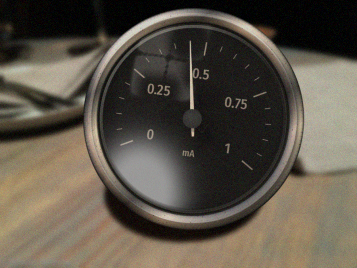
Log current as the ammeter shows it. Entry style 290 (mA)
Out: 0.45 (mA)
